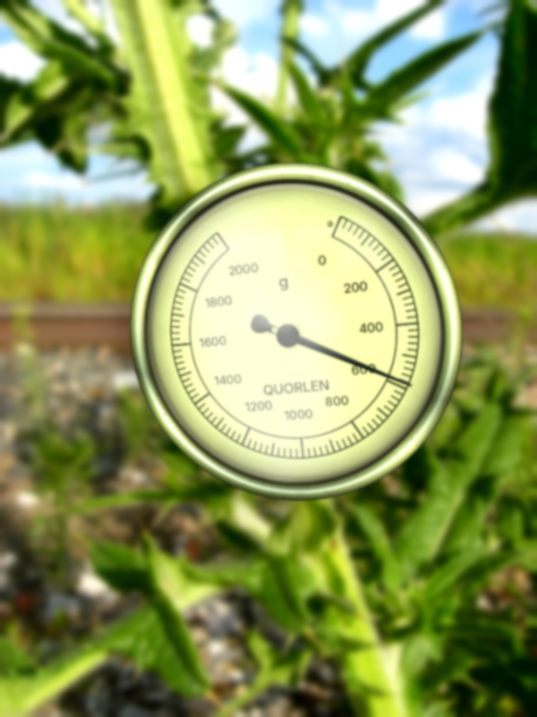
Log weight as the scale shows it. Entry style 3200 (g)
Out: 580 (g)
